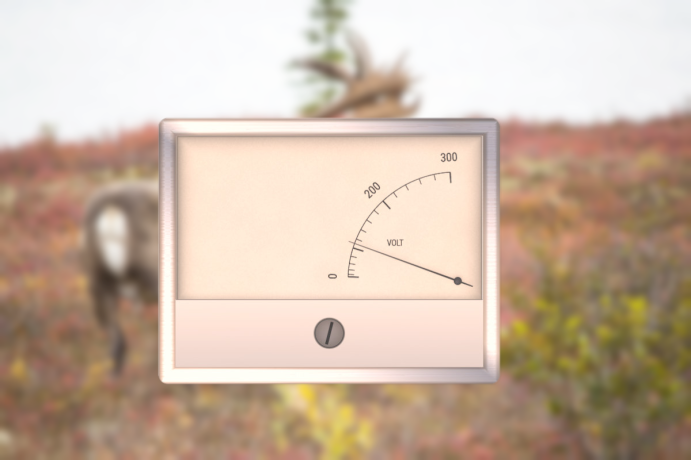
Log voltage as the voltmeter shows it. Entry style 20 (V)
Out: 110 (V)
